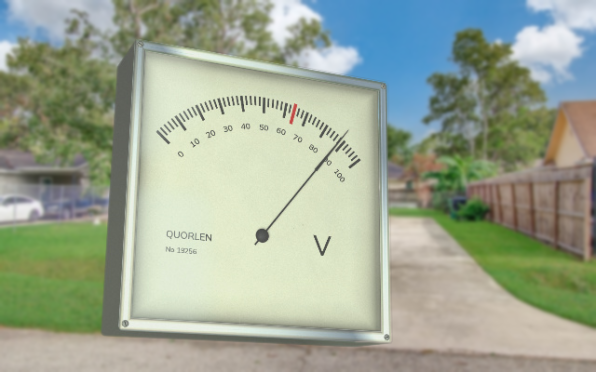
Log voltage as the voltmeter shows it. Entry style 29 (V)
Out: 88 (V)
